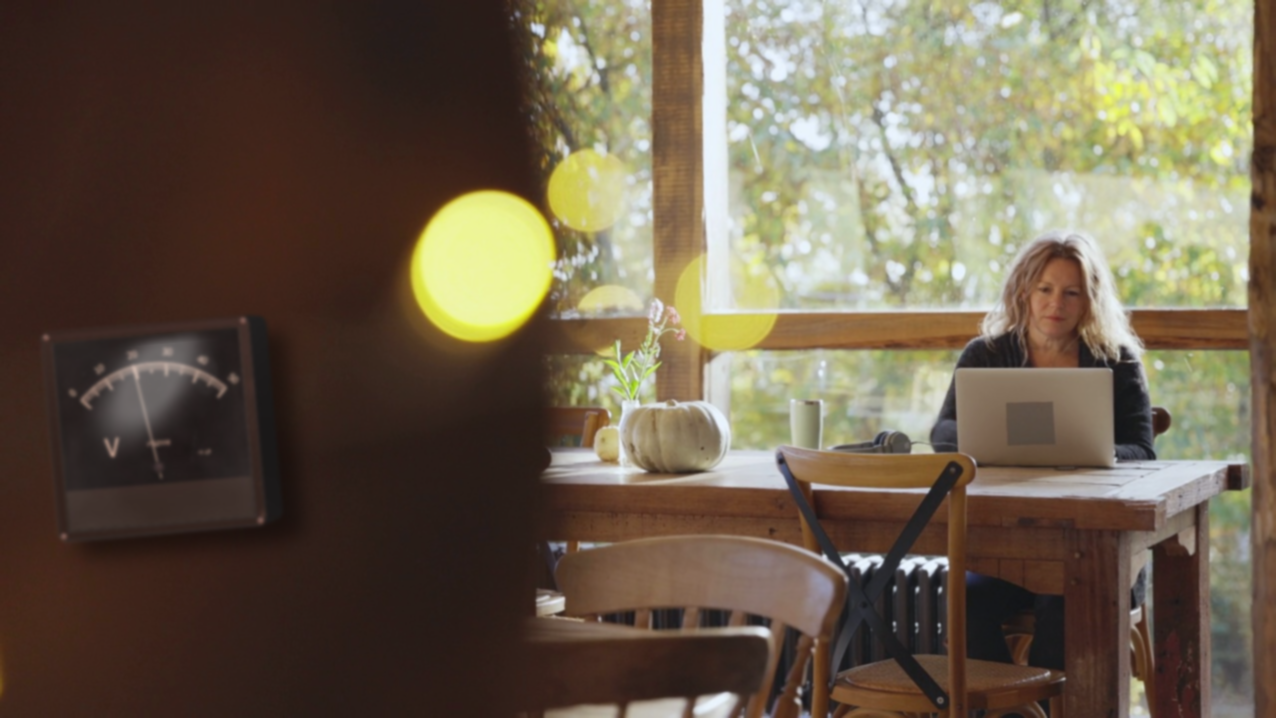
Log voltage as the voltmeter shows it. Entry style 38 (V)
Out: 20 (V)
